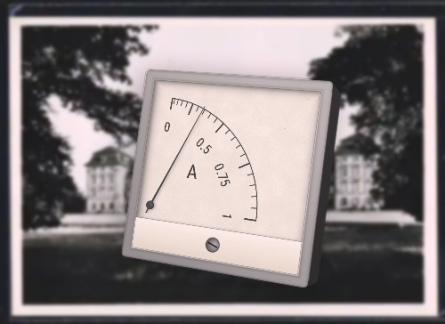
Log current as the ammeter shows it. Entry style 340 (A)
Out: 0.35 (A)
